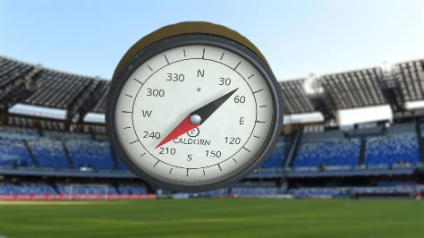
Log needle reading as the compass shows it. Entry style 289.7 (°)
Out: 225 (°)
